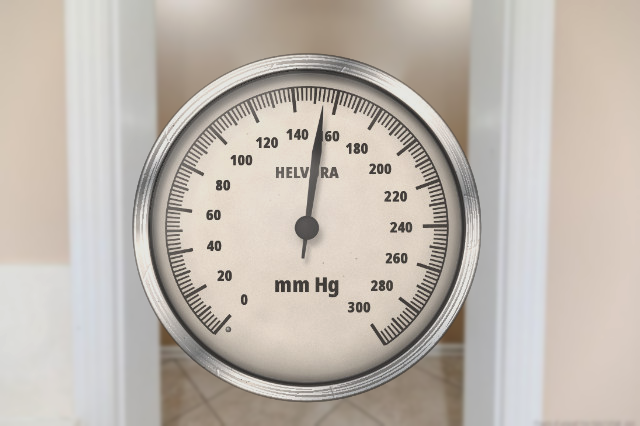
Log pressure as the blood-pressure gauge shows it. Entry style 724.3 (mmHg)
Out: 154 (mmHg)
